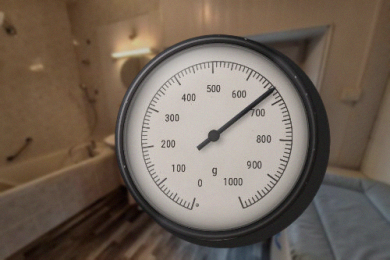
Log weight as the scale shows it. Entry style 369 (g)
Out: 670 (g)
